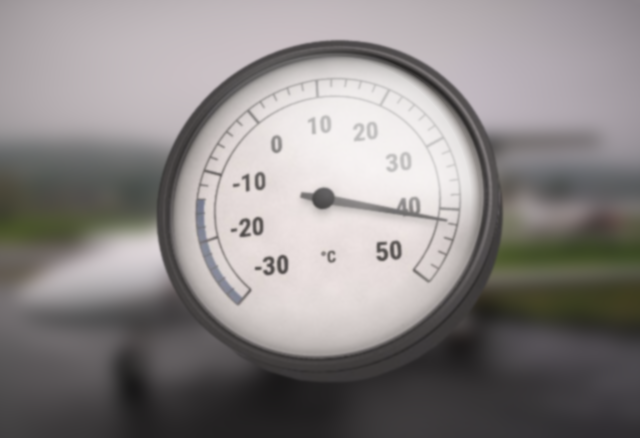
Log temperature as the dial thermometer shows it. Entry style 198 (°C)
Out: 42 (°C)
